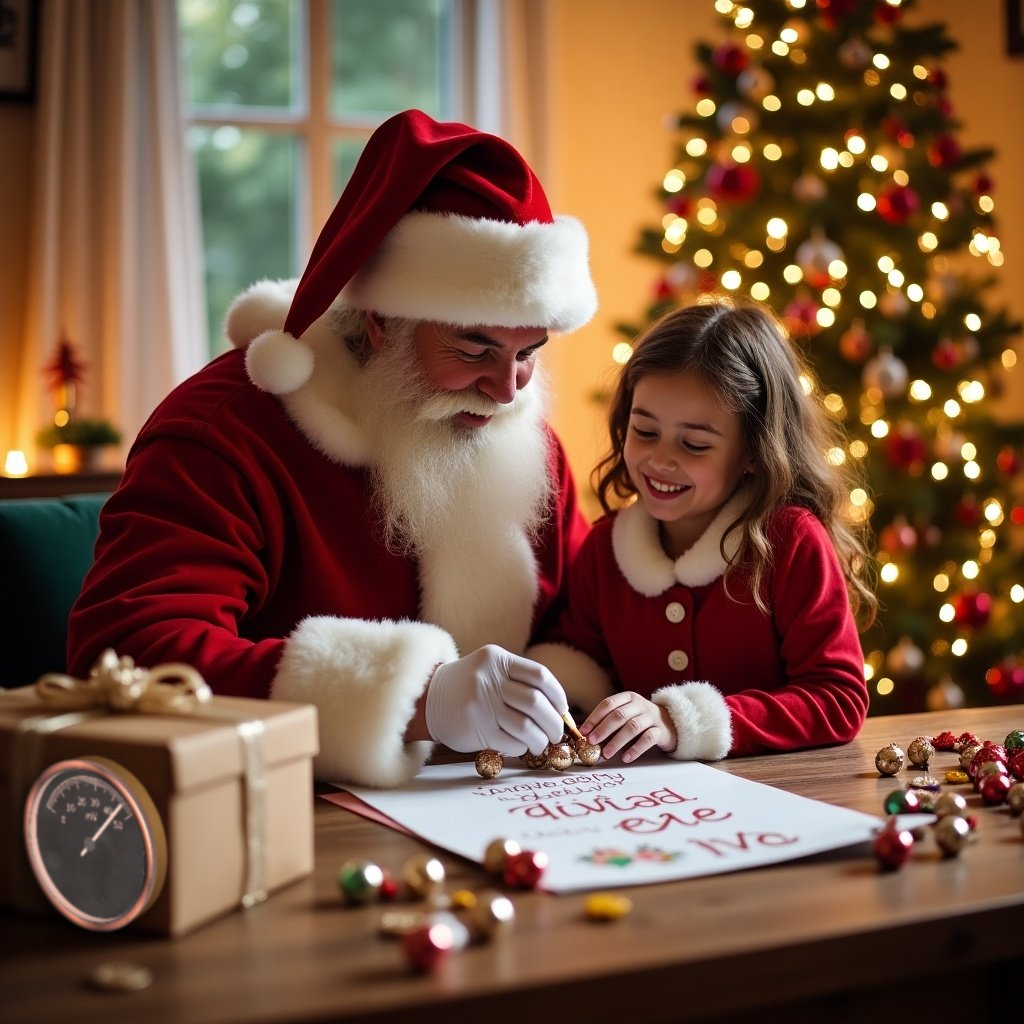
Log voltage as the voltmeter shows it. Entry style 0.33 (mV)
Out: 45 (mV)
